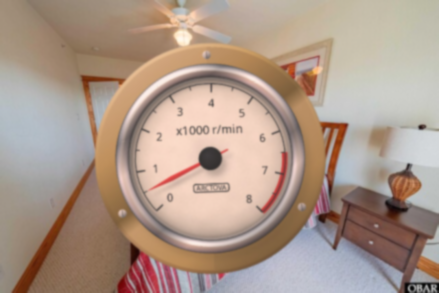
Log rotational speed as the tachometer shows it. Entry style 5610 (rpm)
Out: 500 (rpm)
